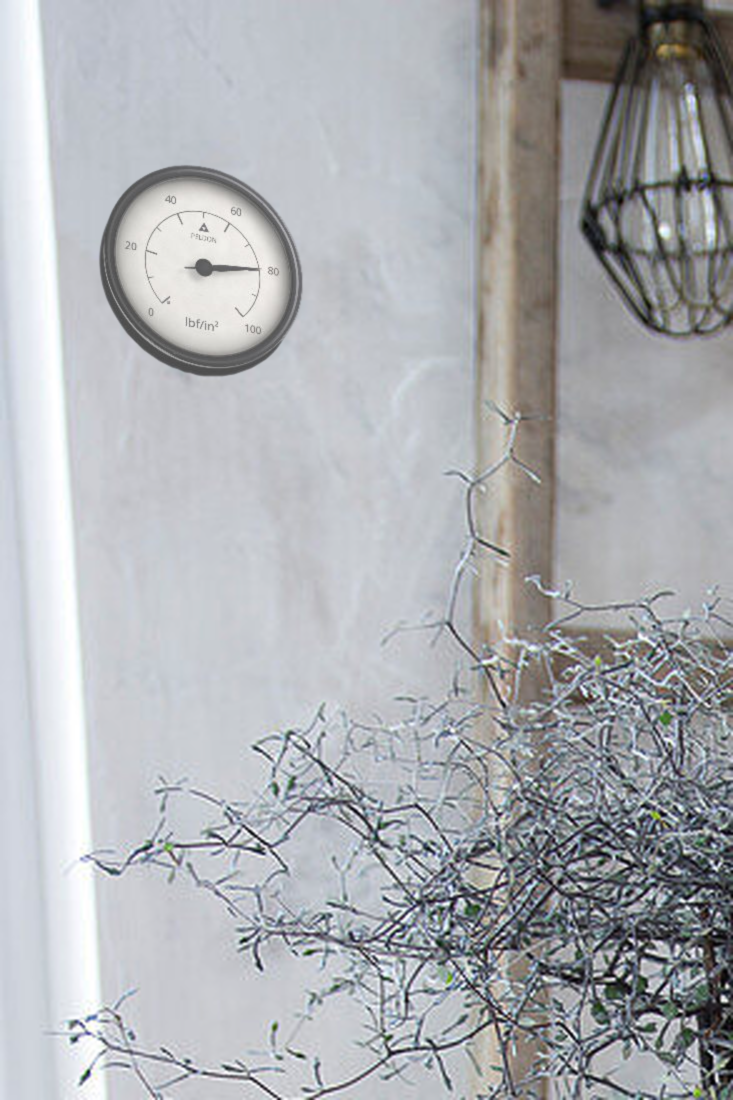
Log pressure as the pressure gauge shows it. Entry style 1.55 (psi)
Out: 80 (psi)
